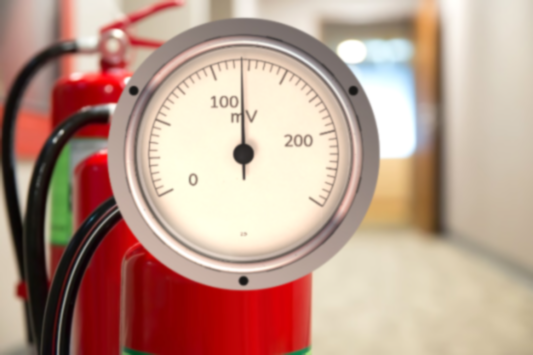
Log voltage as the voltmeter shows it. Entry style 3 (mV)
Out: 120 (mV)
